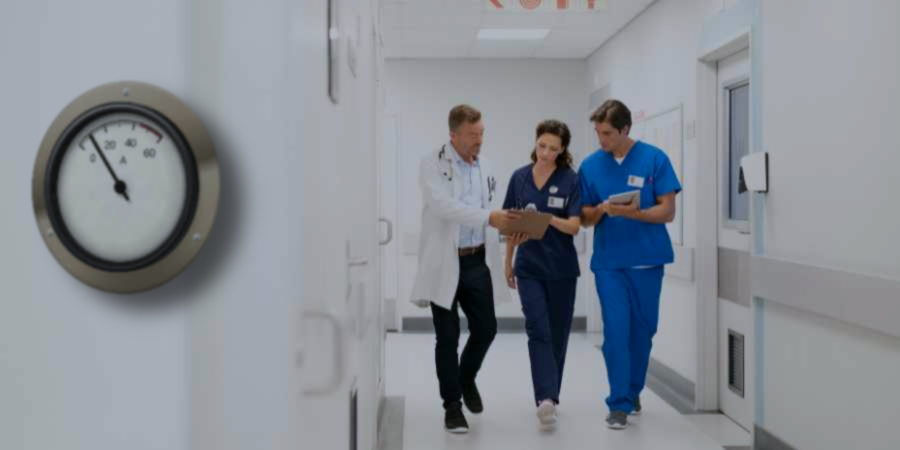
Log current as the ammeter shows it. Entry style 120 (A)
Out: 10 (A)
